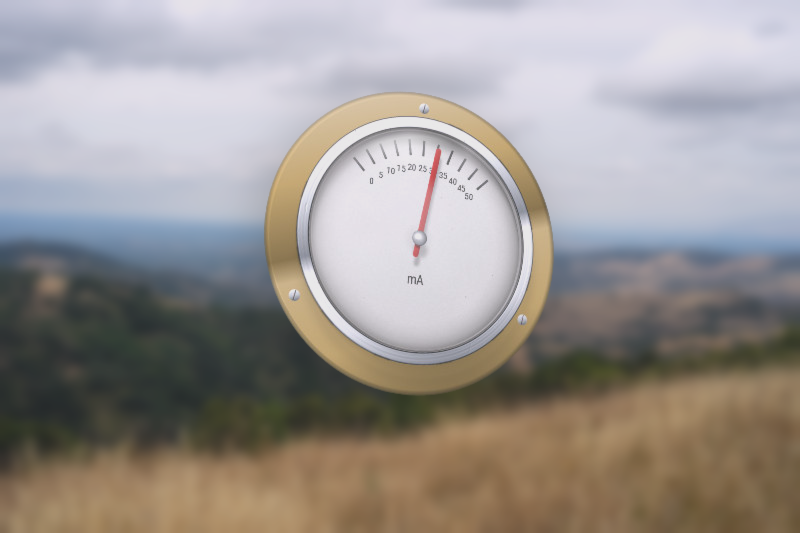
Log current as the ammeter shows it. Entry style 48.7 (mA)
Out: 30 (mA)
